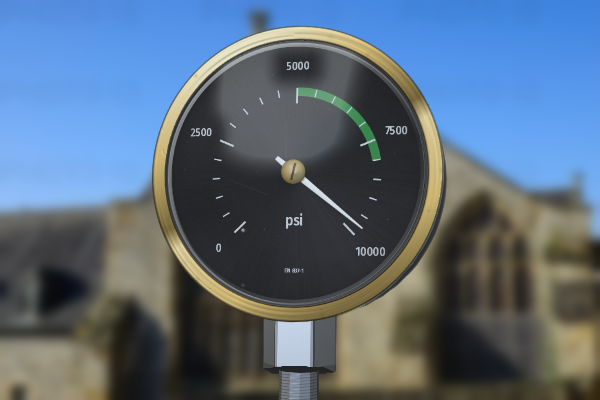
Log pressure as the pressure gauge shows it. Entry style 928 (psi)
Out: 9750 (psi)
